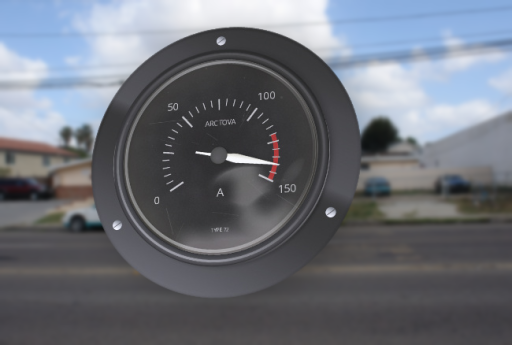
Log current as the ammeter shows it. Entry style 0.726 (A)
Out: 140 (A)
